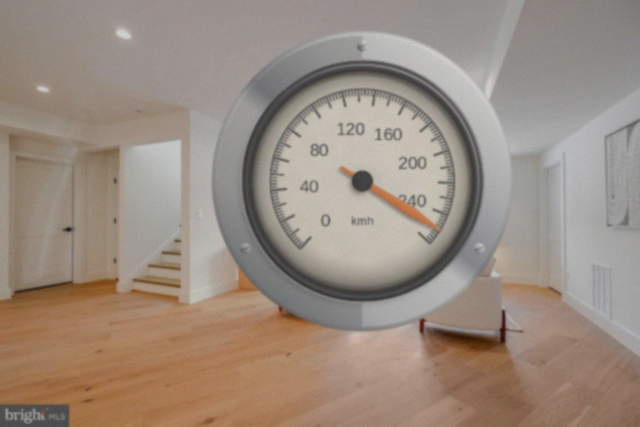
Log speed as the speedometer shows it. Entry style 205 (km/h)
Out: 250 (km/h)
